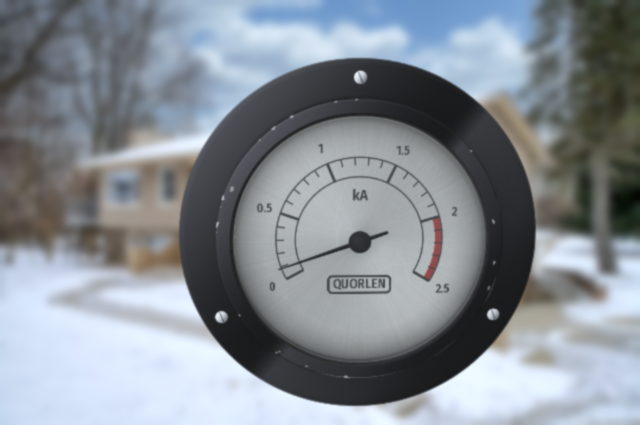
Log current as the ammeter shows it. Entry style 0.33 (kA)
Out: 0.1 (kA)
